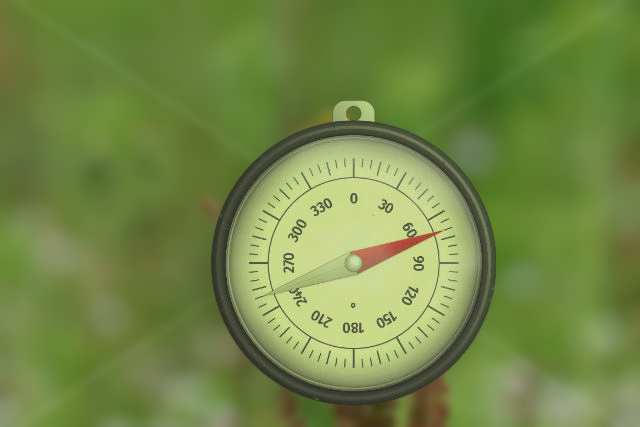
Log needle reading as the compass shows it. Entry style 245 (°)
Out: 70 (°)
